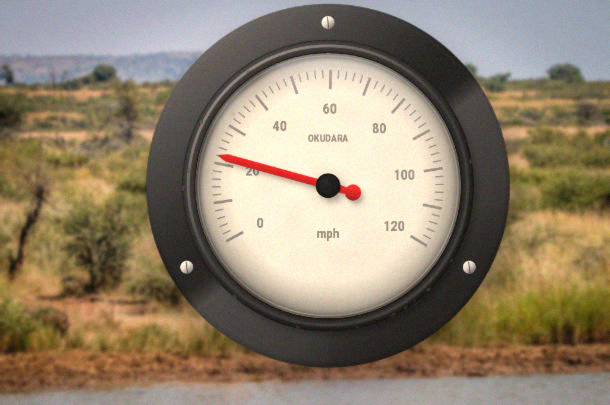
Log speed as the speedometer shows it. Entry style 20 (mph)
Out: 22 (mph)
